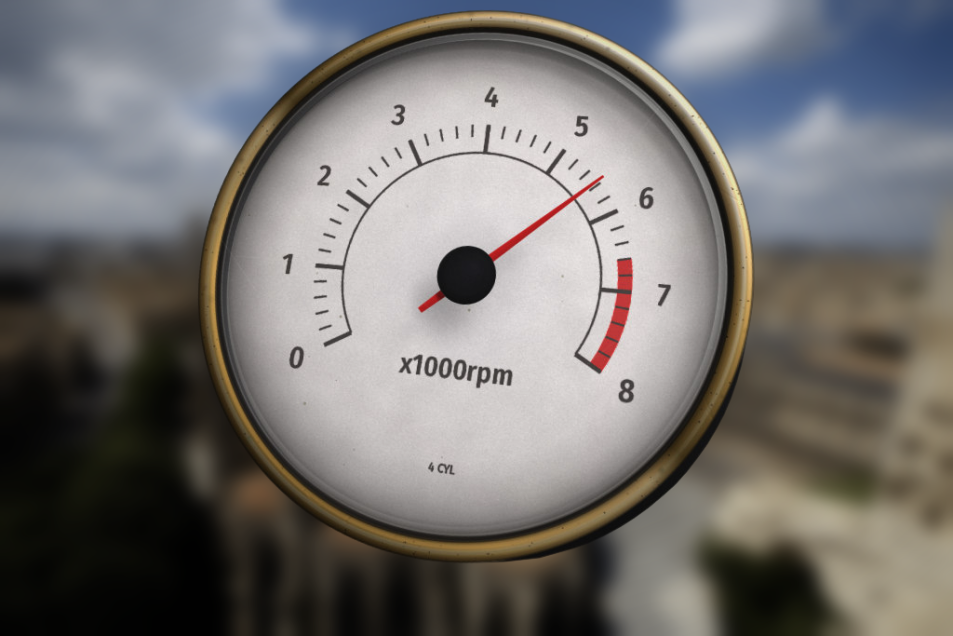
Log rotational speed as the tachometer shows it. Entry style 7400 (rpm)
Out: 5600 (rpm)
